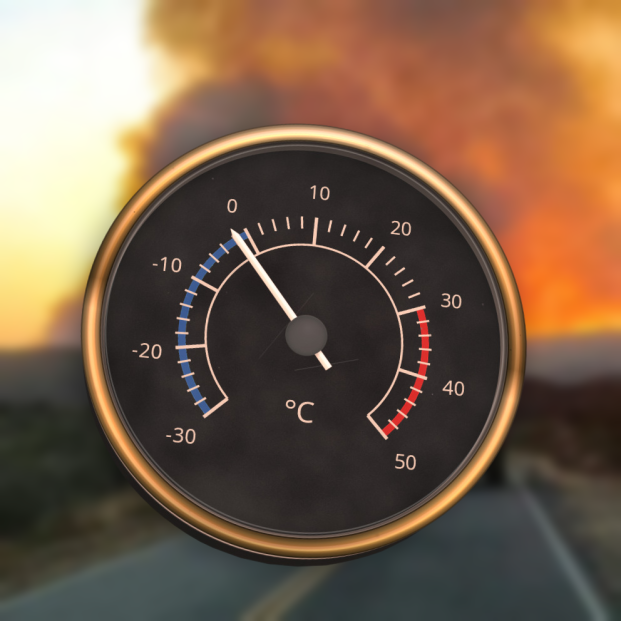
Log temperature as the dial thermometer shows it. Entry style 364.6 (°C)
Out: -2 (°C)
